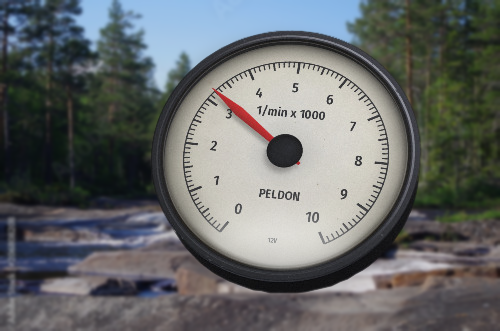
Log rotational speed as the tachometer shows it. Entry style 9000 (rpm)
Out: 3200 (rpm)
